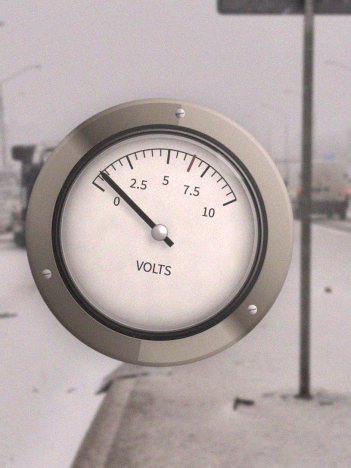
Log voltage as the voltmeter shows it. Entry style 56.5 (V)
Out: 0.75 (V)
